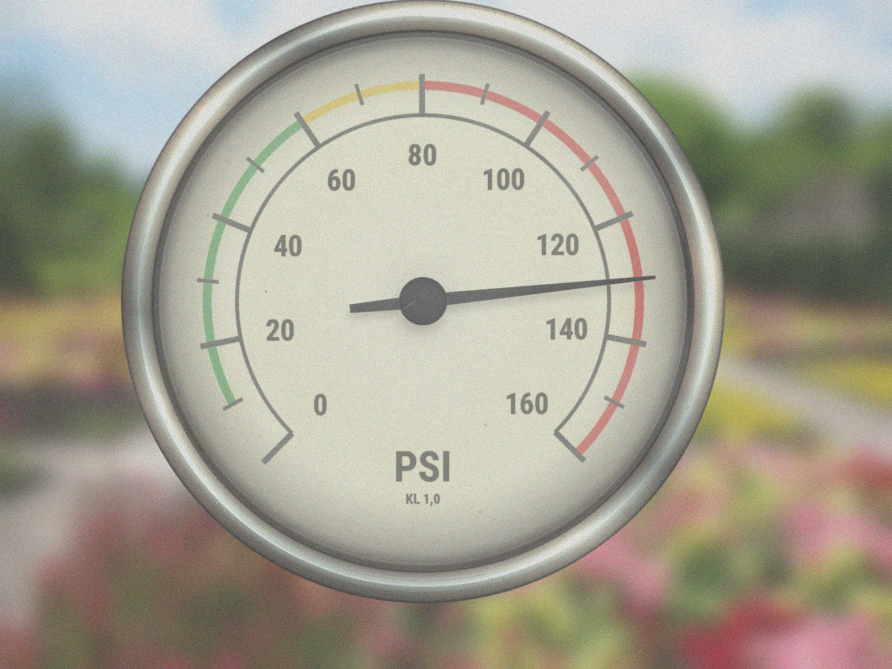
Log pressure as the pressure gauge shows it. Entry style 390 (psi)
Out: 130 (psi)
